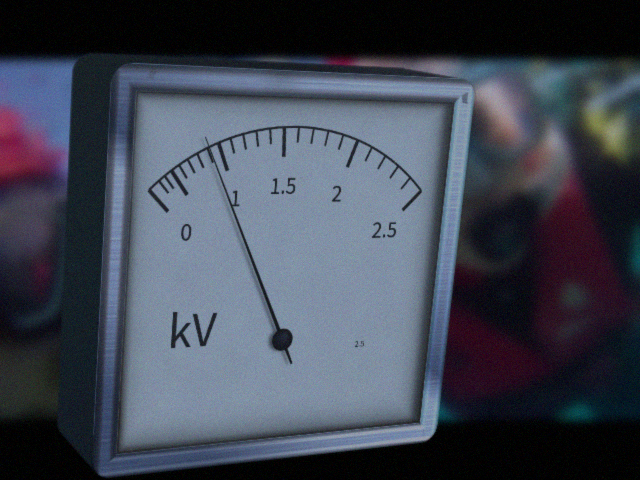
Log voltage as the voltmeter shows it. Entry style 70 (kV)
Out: 0.9 (kV)
